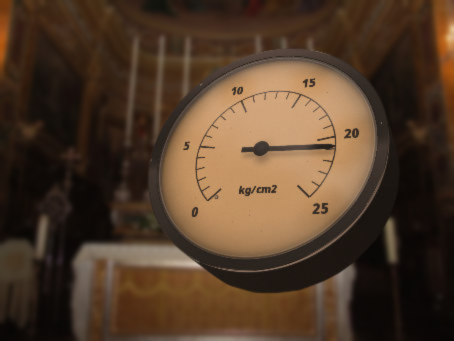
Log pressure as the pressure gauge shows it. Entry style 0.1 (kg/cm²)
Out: 21 (kg/cm²)
